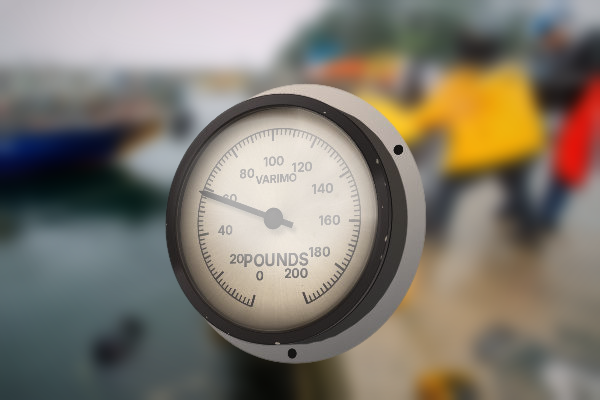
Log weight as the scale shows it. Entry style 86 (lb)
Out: 58 (lb)
